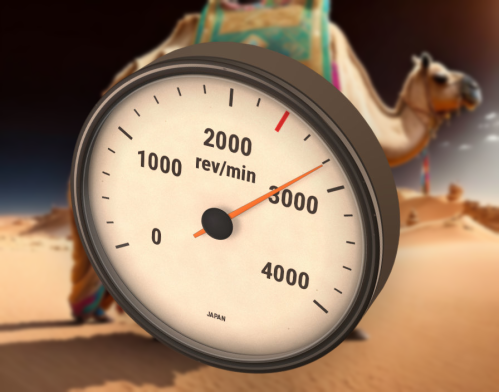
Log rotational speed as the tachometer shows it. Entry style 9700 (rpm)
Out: 2800 (rpm)
